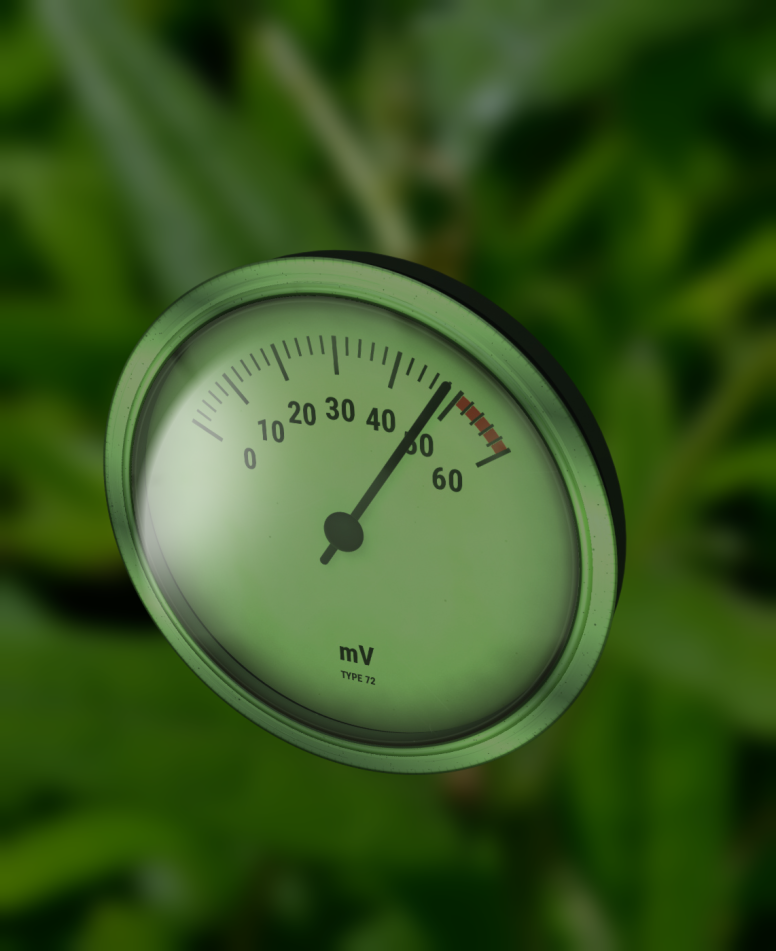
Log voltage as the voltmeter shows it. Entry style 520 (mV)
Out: 48 (mV)
